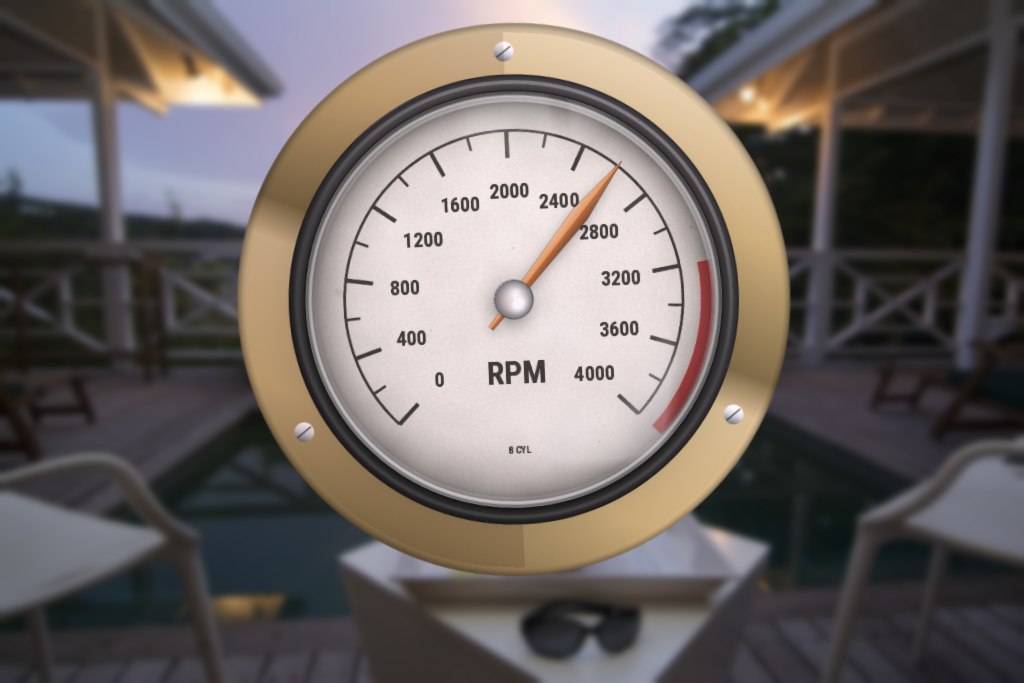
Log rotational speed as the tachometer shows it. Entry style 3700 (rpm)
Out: 2600 (rpm)
